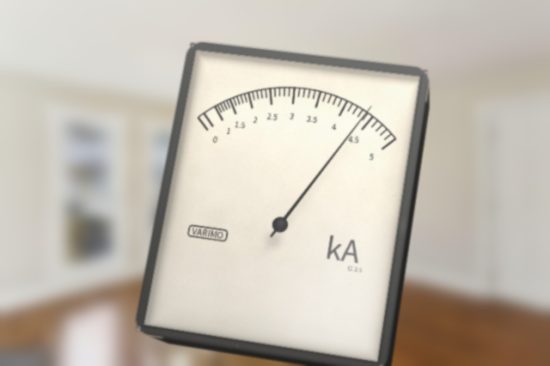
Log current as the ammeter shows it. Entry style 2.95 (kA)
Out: 4.4 (kA)
